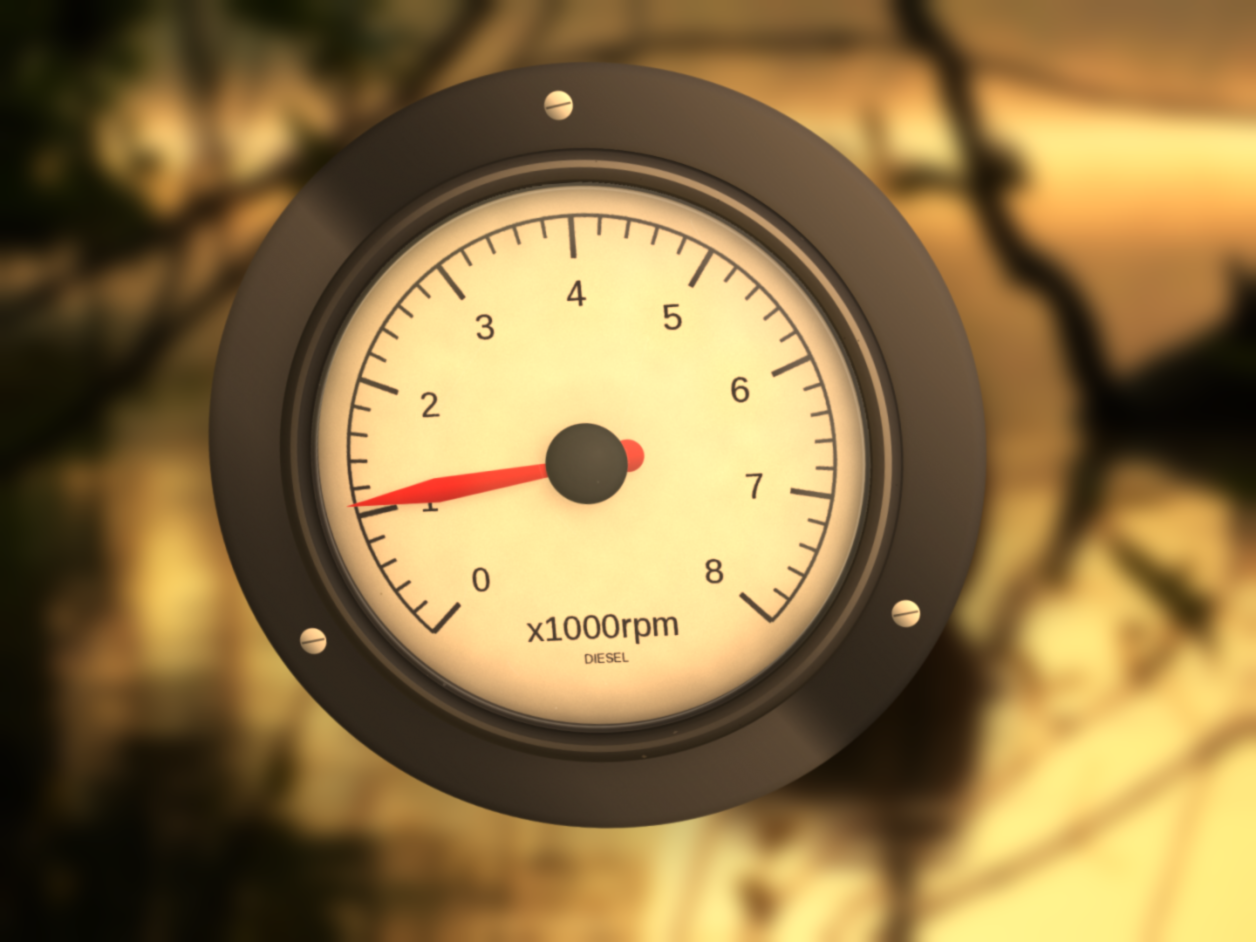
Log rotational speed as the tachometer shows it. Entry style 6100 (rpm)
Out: 1100 (rpm)
